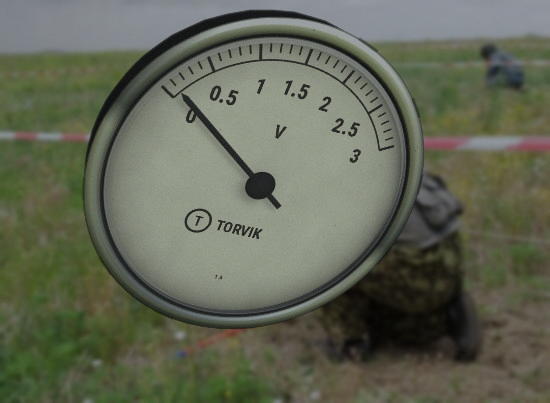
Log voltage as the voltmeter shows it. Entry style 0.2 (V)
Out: 0.1 (V)
